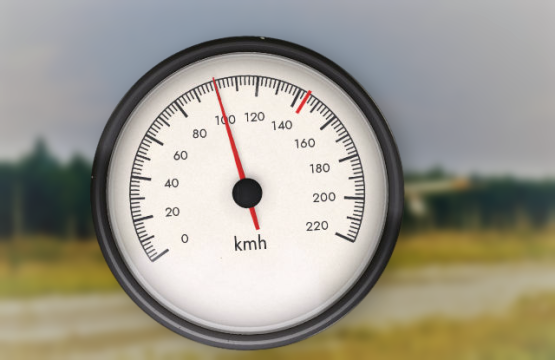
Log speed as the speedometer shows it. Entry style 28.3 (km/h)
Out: 100 (km/h)
